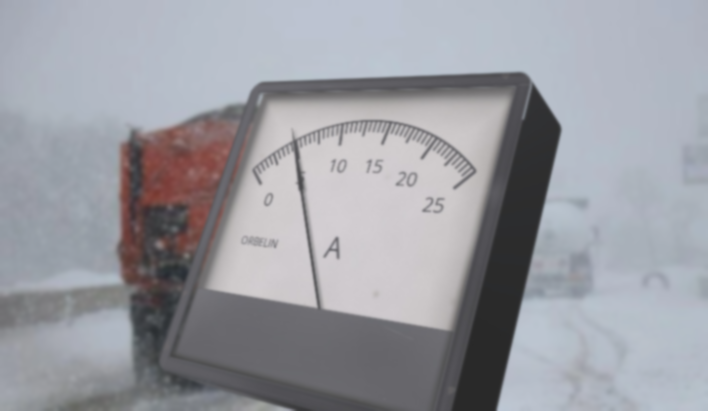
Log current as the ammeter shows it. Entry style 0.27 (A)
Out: 5 (A)
